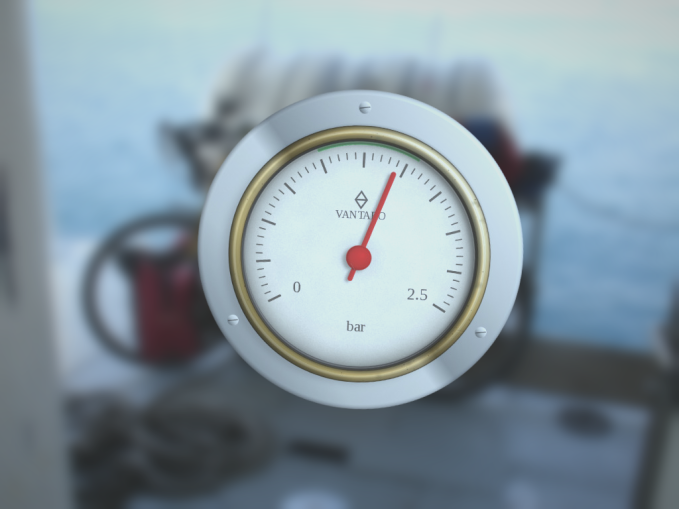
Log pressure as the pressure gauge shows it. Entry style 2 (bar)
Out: 1.45 (bar)
